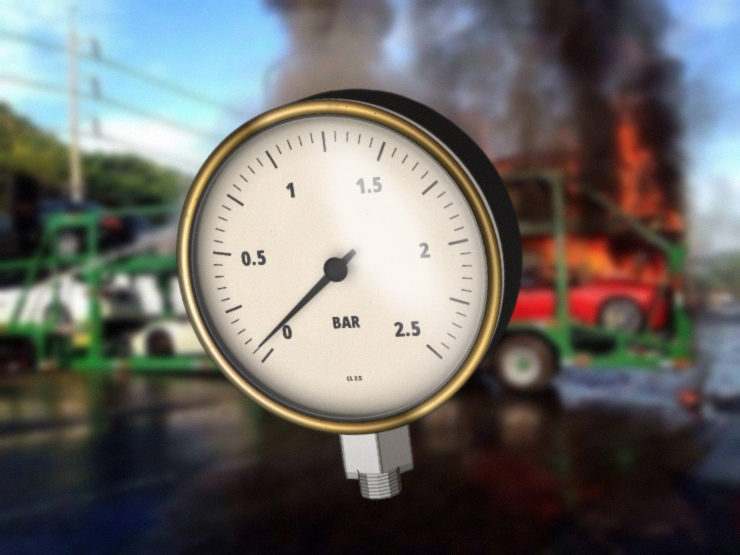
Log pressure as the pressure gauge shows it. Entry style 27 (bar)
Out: 0.05 (bar)
